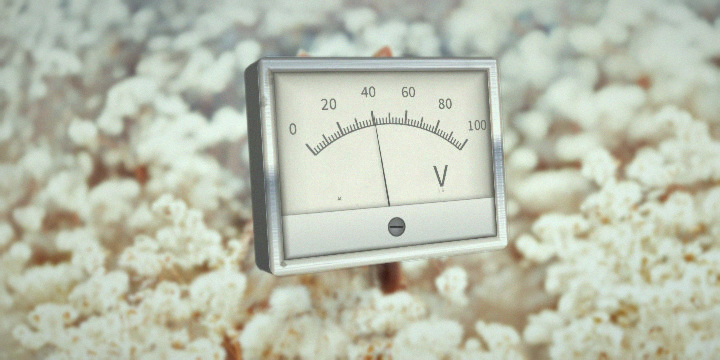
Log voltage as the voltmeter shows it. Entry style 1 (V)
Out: 40 (V)
